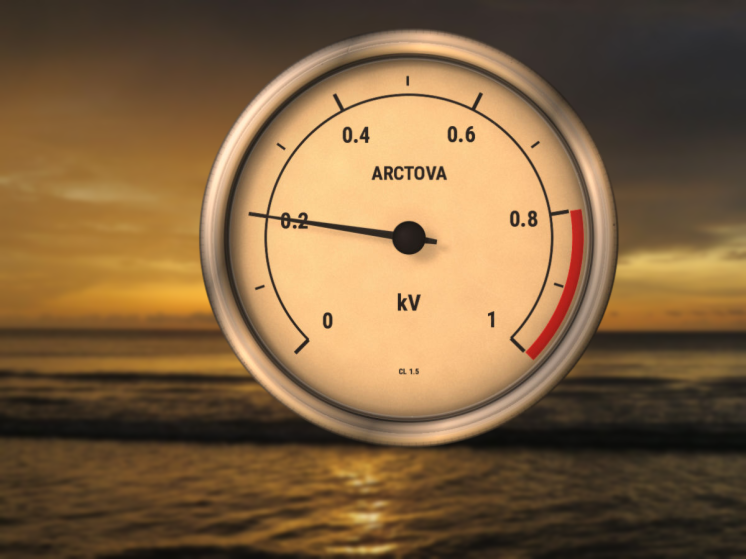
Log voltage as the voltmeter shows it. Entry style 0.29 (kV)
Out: 0.2 (kV)
